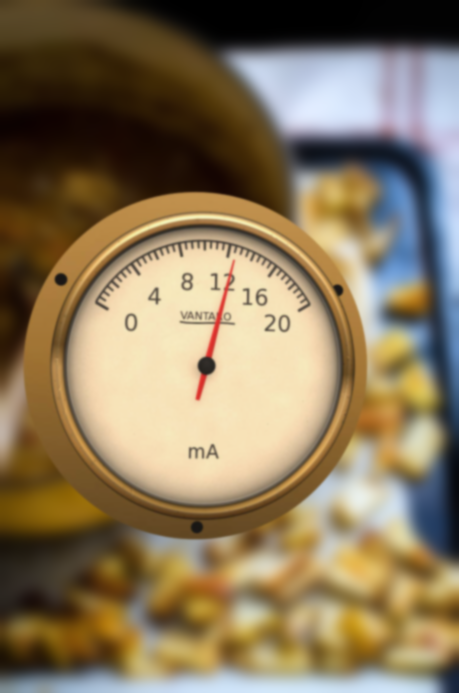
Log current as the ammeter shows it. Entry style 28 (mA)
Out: 12.5 (mA)
